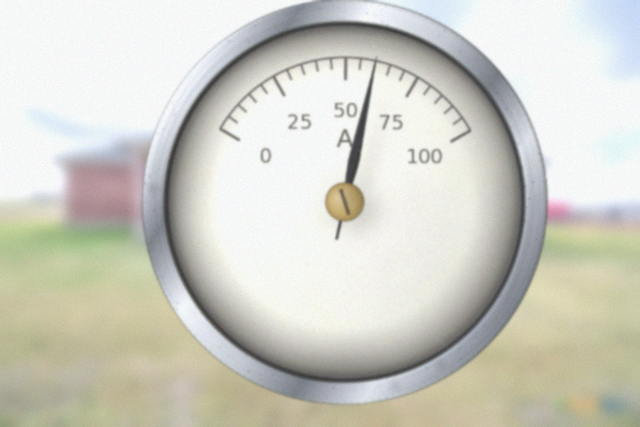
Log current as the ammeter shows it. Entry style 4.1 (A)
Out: 60 (A)
